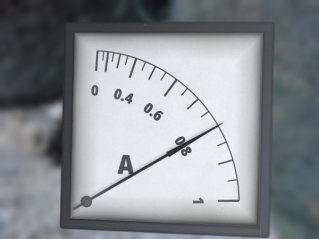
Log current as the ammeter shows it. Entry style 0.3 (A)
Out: 0.8 (A)
